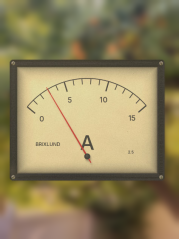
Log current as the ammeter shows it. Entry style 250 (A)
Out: 3 (A)
